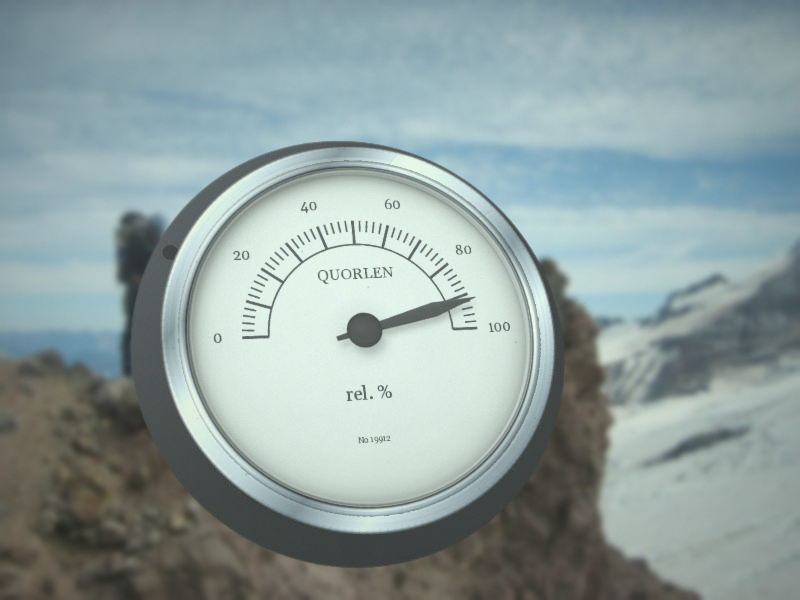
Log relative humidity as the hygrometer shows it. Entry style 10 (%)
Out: 92 (%)
